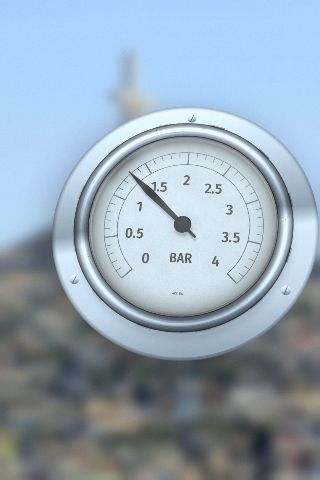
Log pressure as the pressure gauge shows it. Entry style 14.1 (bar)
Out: 1.3 (bar)
